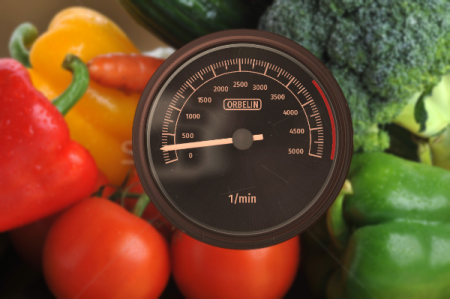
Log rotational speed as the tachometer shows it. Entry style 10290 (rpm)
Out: 250 (rpm)
